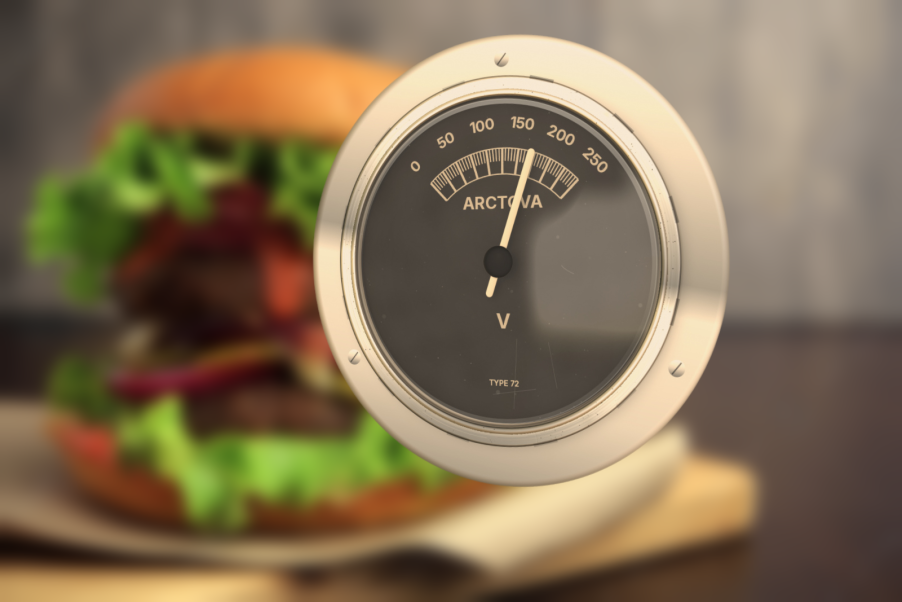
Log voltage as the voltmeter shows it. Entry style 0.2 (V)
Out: 175 (V)
